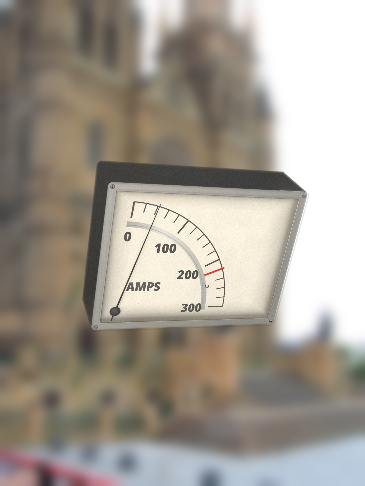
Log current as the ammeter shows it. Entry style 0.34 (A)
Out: 40 (A)
